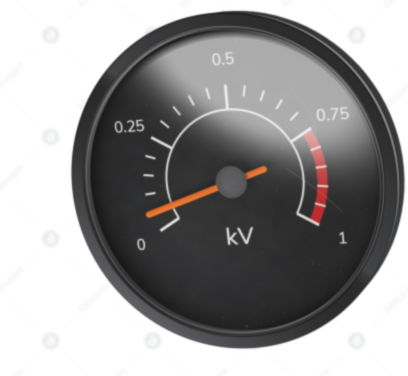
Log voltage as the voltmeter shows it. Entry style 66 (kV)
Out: 0.05 (kV)
